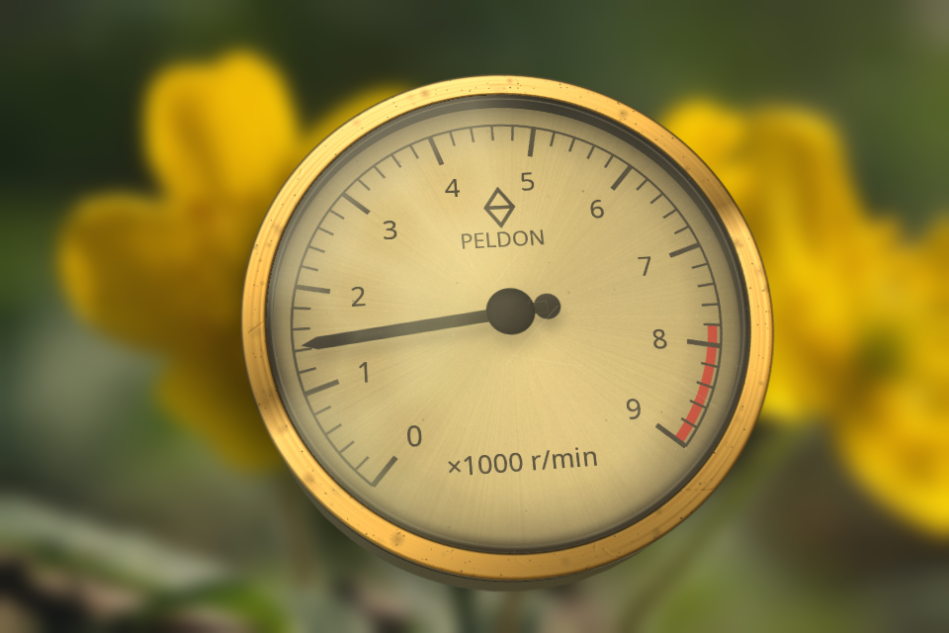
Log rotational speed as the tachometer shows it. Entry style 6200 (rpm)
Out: 1400 (rpm)
